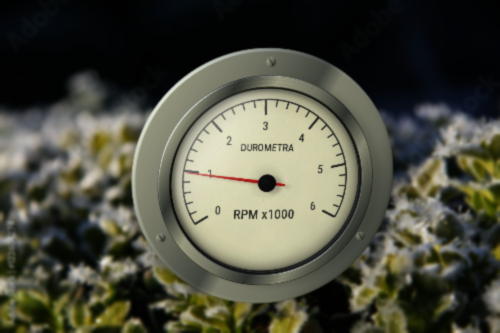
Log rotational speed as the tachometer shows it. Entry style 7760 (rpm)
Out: 1000 (rpm)
